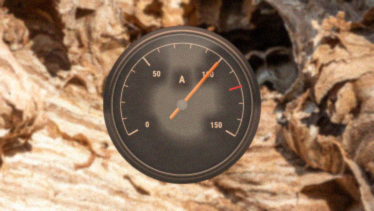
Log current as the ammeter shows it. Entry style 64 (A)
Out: 100 (A)
